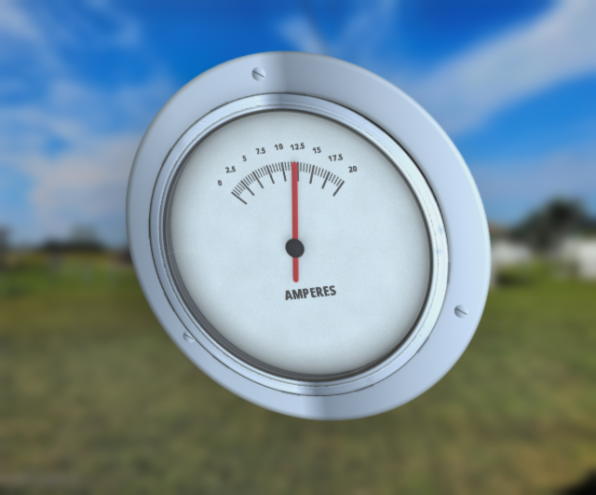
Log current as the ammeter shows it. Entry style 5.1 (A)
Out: 12.5 (A)
